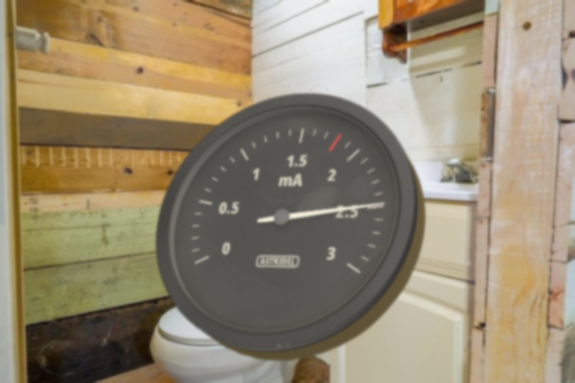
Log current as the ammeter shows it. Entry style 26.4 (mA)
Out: 2.5 (mA)
